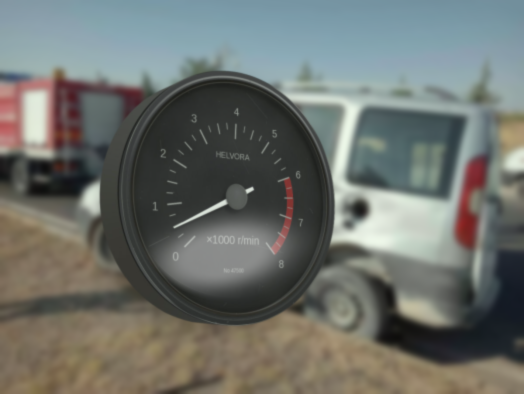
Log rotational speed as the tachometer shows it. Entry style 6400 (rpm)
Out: 500 (rpm)
